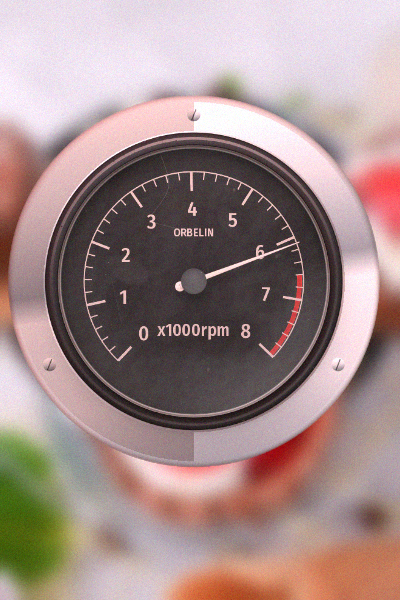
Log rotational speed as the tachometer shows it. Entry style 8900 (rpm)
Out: 6100 (rpm)
